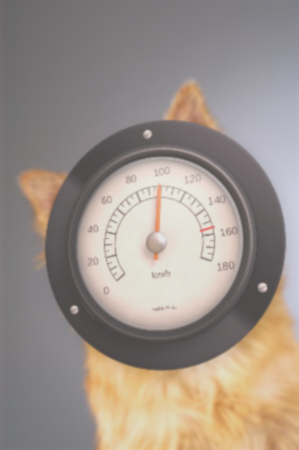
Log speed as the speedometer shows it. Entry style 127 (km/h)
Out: 100 (km/h)
